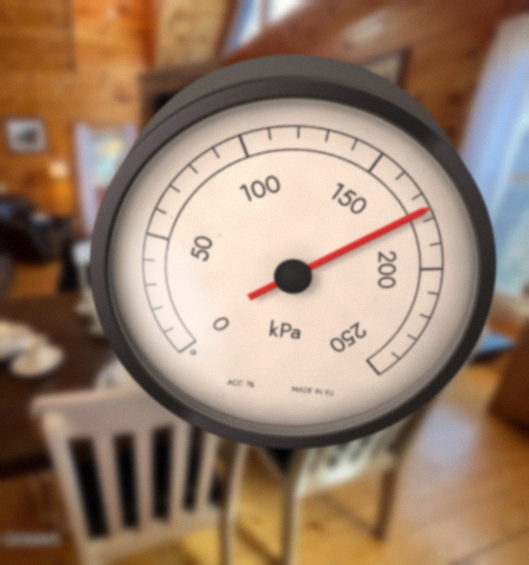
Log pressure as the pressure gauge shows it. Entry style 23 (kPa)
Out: 175 (kPa)
